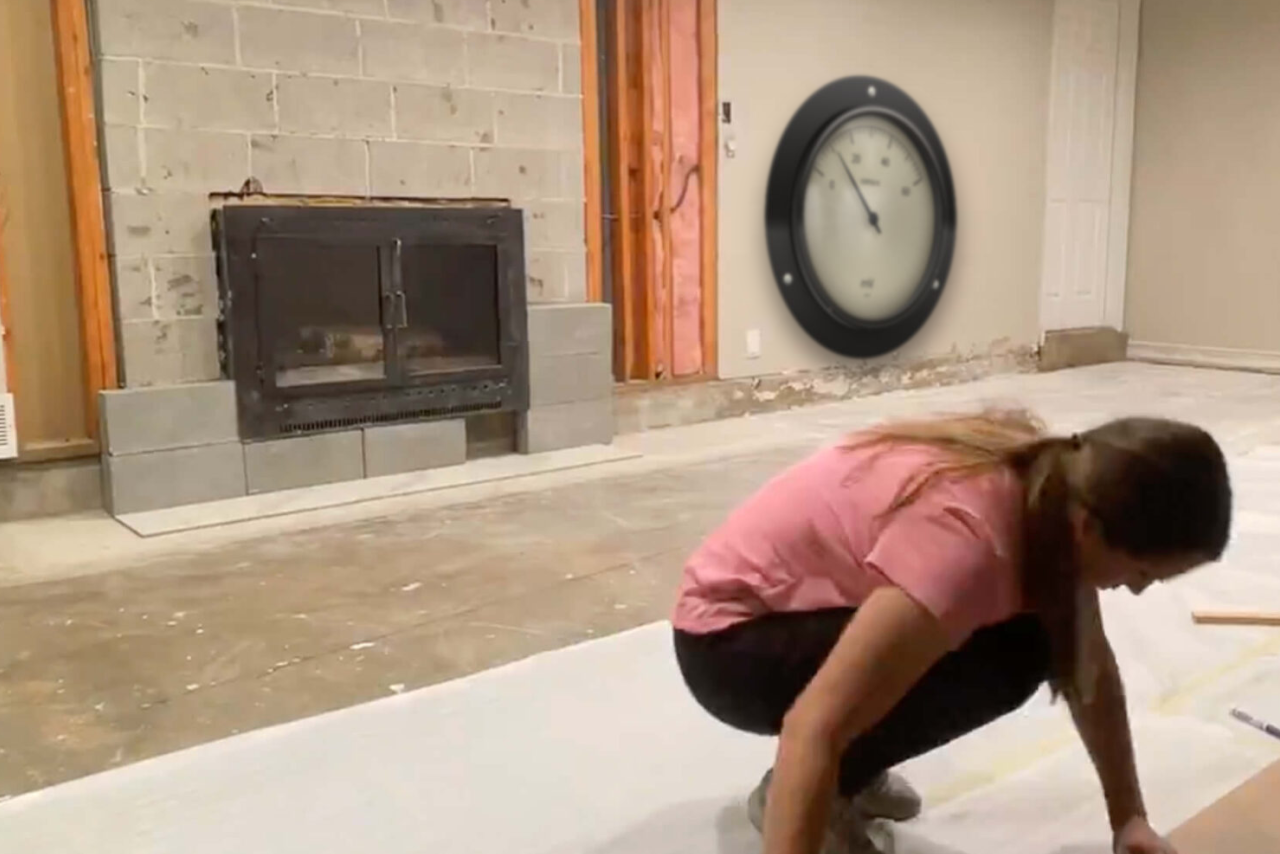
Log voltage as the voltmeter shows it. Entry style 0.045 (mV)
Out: 10 (mV)
